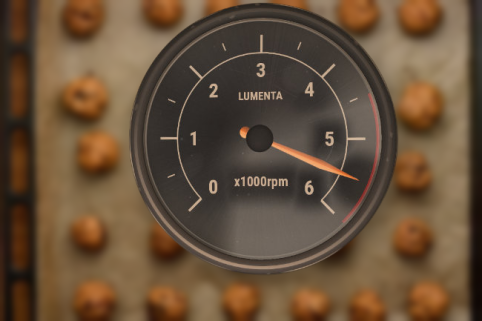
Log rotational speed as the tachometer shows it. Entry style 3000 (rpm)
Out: 5500 (rpm)
